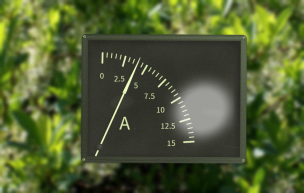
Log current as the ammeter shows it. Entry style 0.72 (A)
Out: 4 (A)
